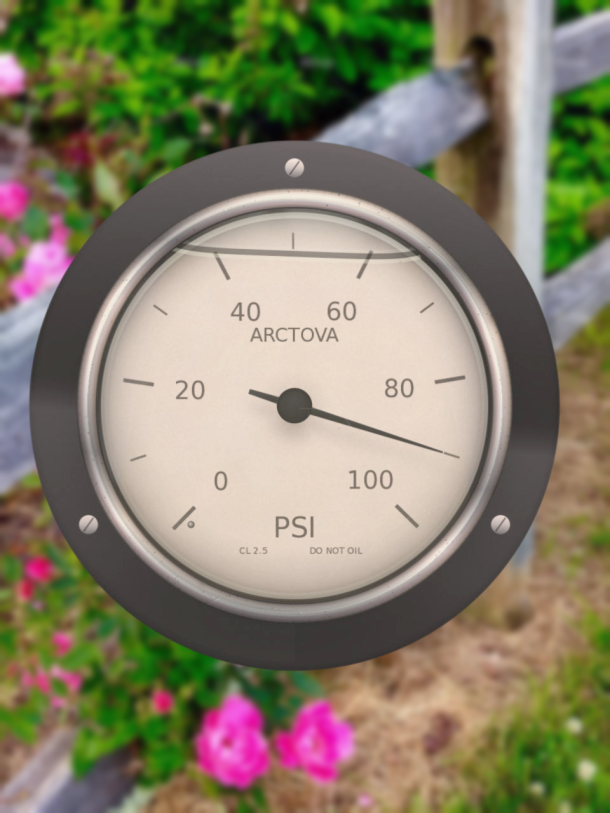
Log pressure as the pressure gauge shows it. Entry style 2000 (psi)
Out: 90 (psi)
